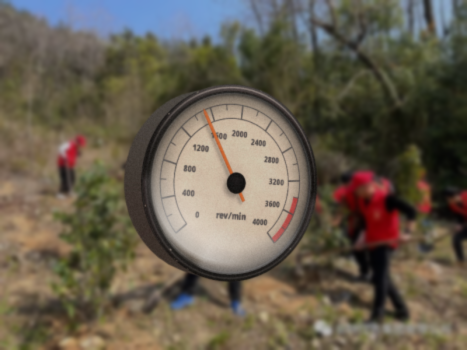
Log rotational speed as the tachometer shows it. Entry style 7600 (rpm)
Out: 1500 (rpm)
